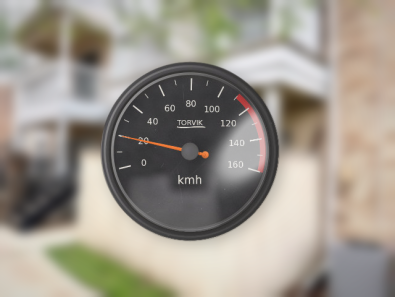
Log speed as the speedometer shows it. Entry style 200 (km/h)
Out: 20 (km/h)
